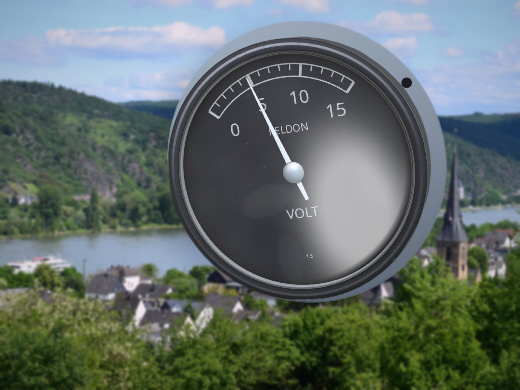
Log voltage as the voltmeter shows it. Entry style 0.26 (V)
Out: 5 (V)
